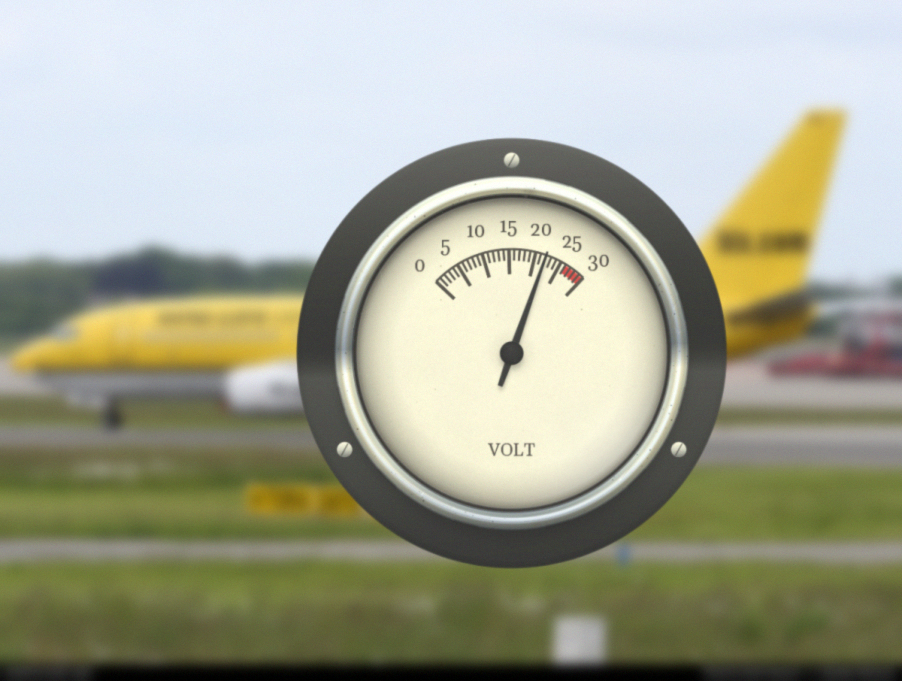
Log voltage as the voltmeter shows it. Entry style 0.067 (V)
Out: 22 (V)
